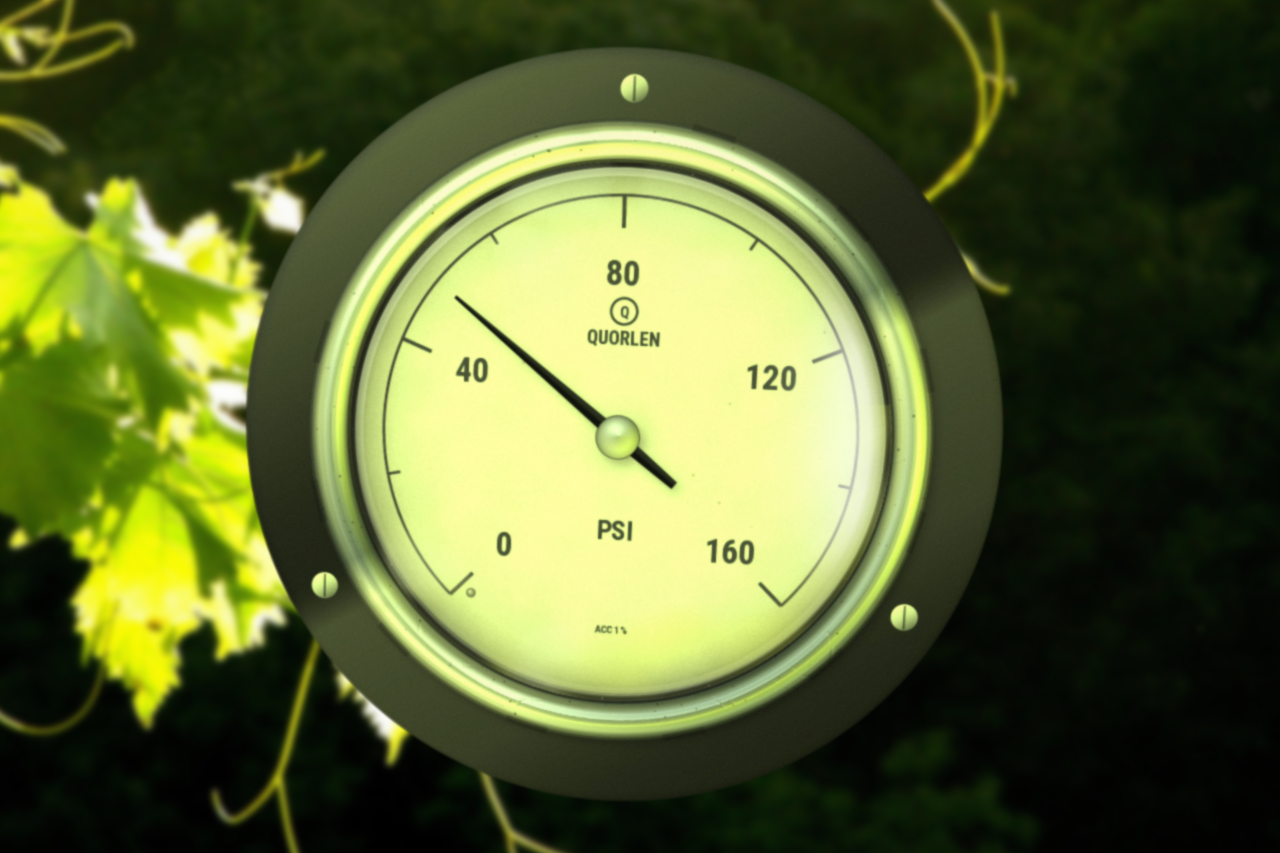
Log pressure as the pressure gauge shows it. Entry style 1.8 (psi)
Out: 50 (psi)
